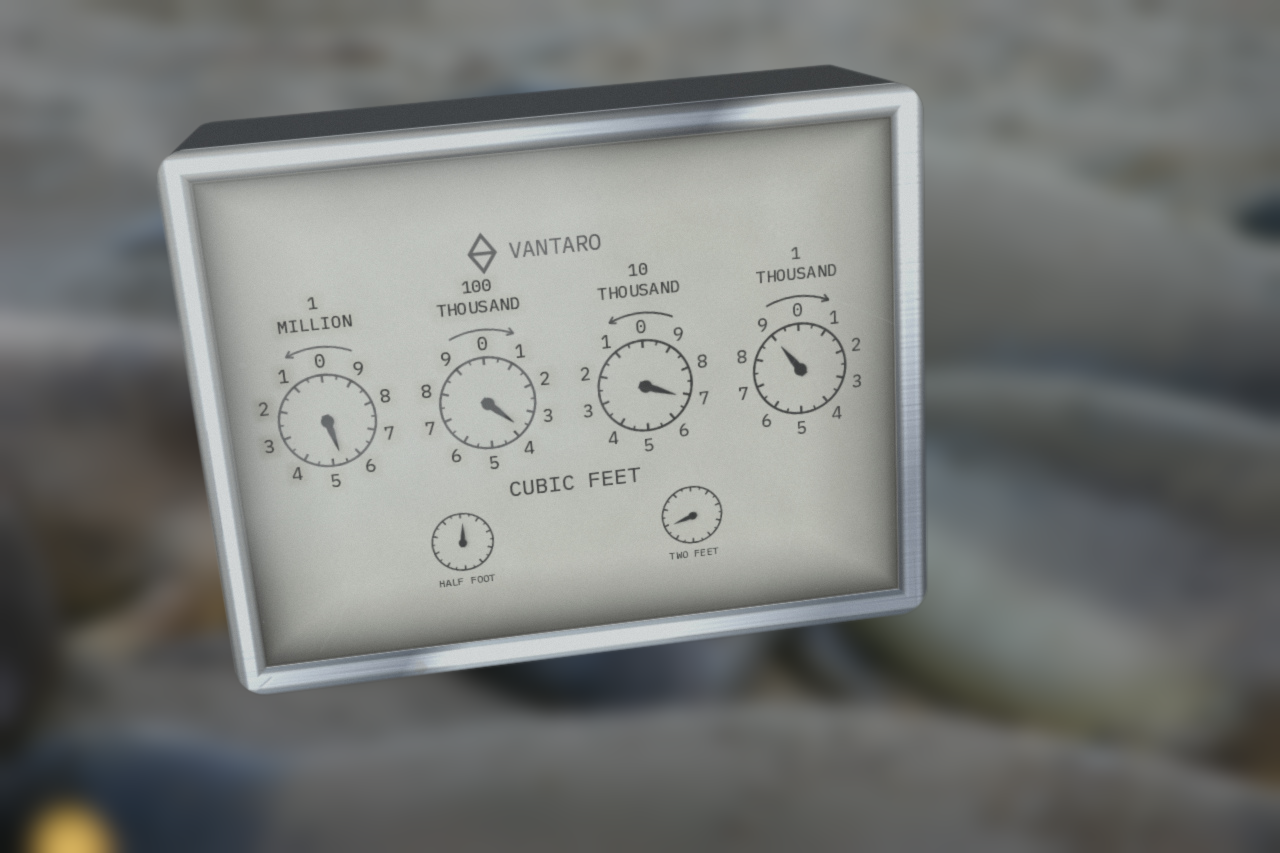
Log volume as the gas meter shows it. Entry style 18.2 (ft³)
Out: 536900 (ft³)
